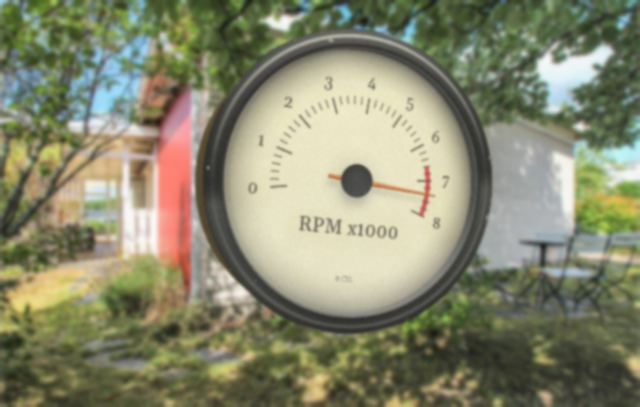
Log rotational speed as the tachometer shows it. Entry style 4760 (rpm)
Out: 7400 (rpm)
